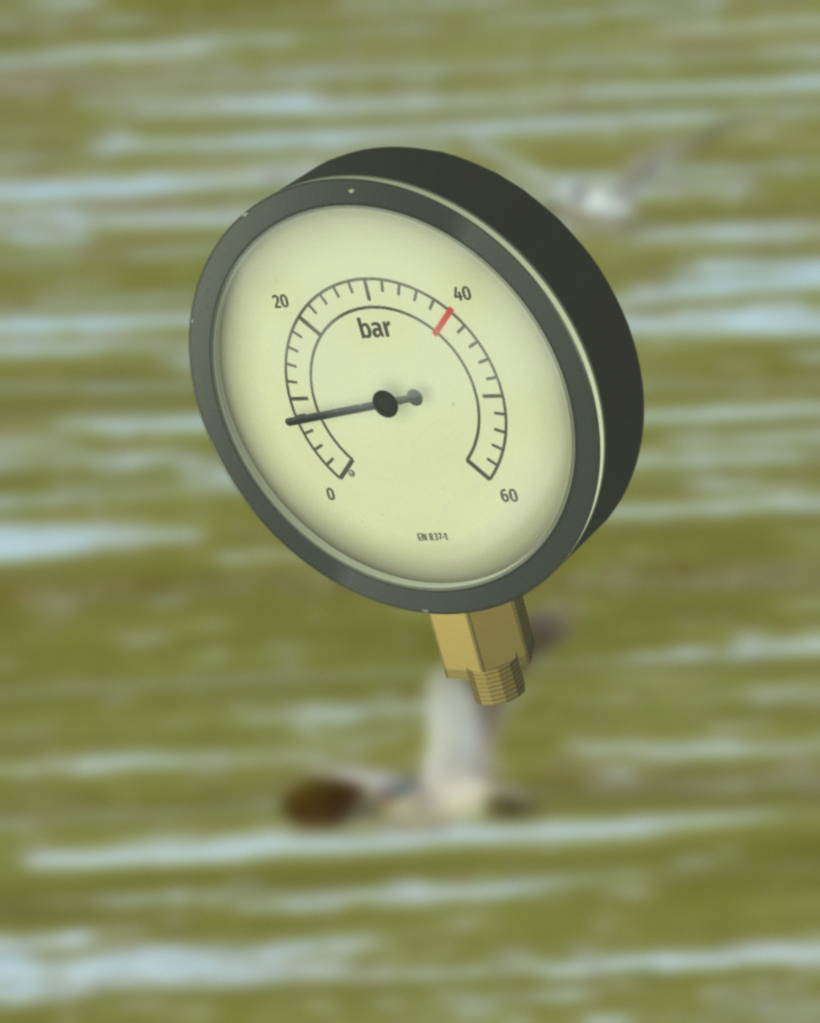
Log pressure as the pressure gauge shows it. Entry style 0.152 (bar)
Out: 8 (bar)
